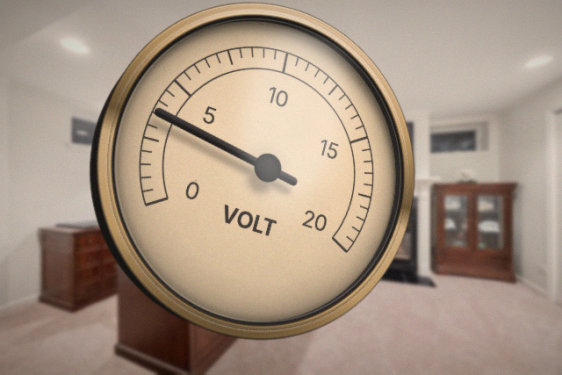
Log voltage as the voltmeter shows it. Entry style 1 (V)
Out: 3.5 (V)
